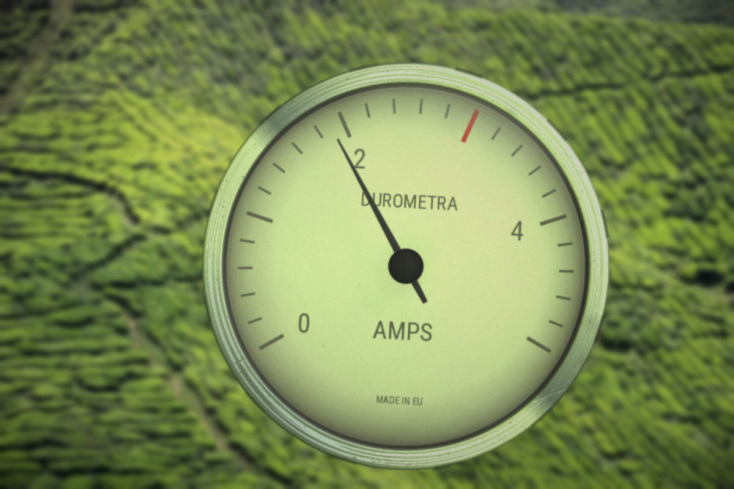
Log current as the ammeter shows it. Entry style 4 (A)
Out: 1.9 (A)
